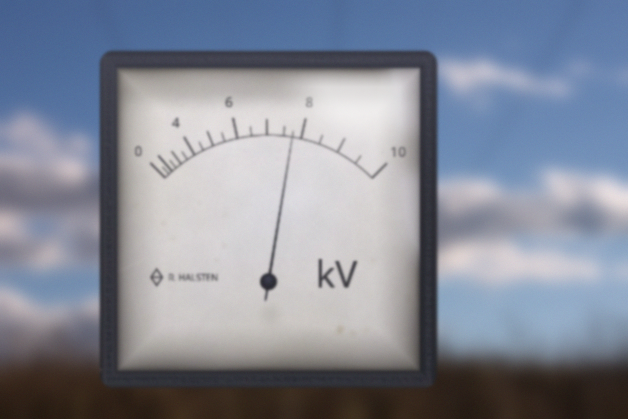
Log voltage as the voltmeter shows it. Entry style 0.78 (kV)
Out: 7.75 (kV)
